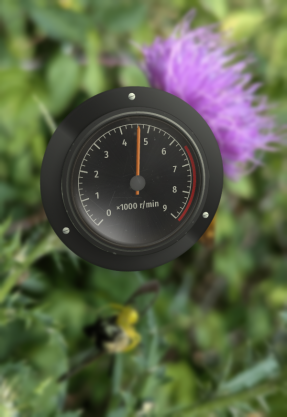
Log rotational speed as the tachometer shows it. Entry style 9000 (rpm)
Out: 4600 (rpm)
